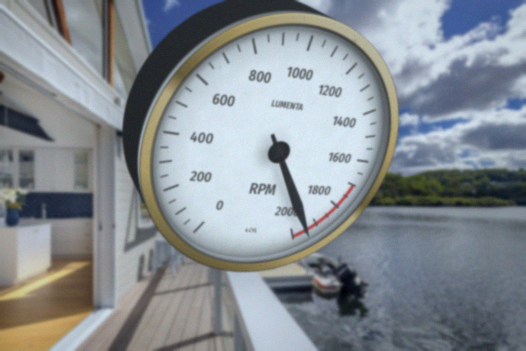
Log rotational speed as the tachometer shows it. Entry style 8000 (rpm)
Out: 1950 (rpm)
